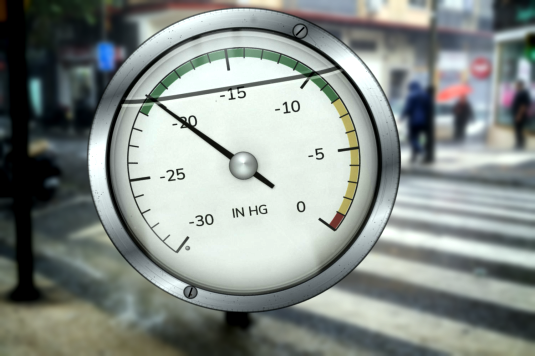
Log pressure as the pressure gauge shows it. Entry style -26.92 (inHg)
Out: -20 (inHg)
